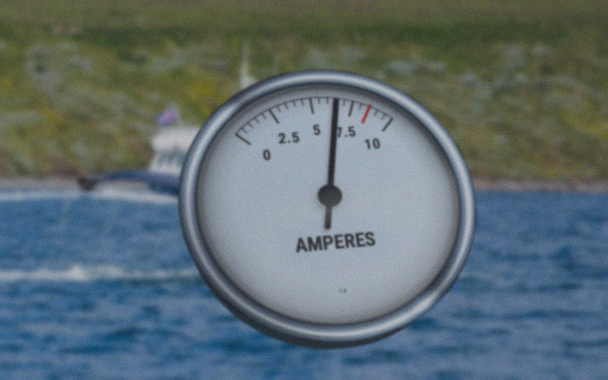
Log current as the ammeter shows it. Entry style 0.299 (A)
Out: 6.5 (A)
